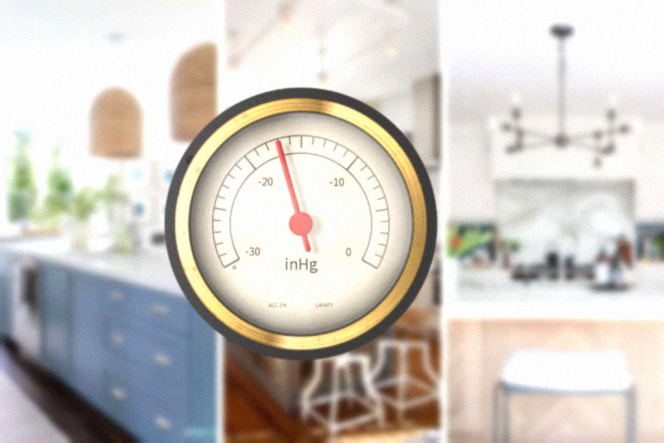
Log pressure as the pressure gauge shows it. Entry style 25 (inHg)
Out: -17 (inHg)
